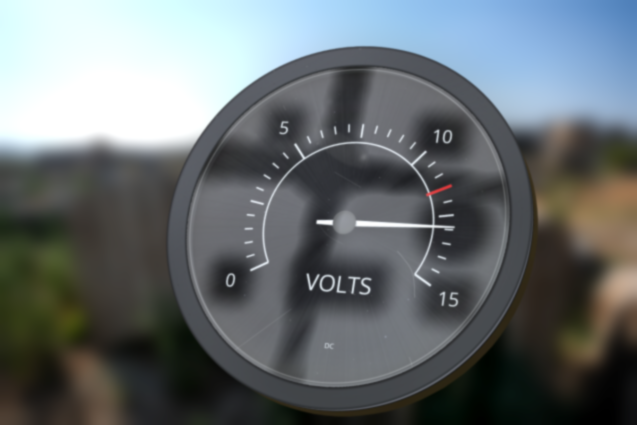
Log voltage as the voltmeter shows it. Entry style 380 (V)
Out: 13 (V)
